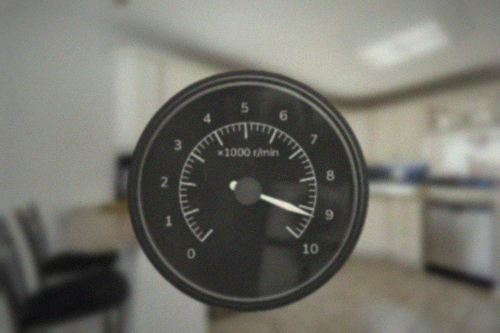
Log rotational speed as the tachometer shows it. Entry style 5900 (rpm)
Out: 9200 (rpm)
